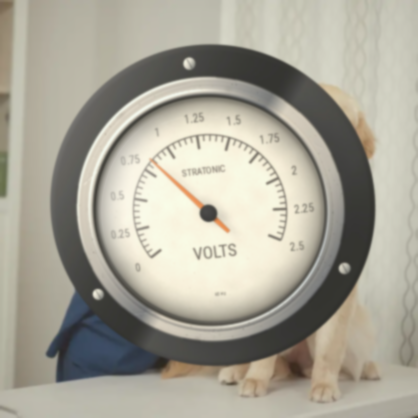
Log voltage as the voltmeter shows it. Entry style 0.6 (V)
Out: 0.85 (V)
